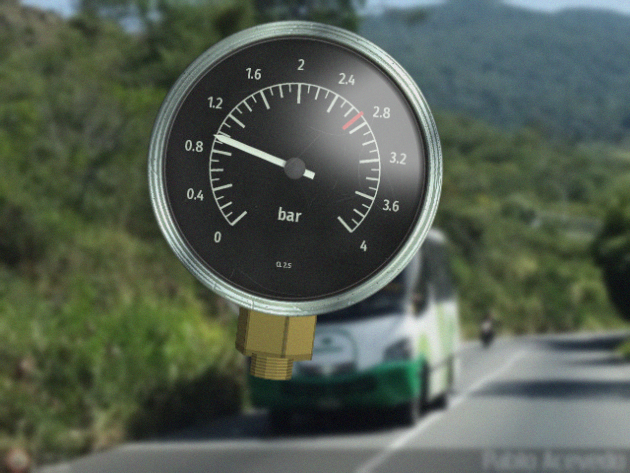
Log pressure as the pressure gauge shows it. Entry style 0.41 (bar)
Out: 0.95 (bar)
